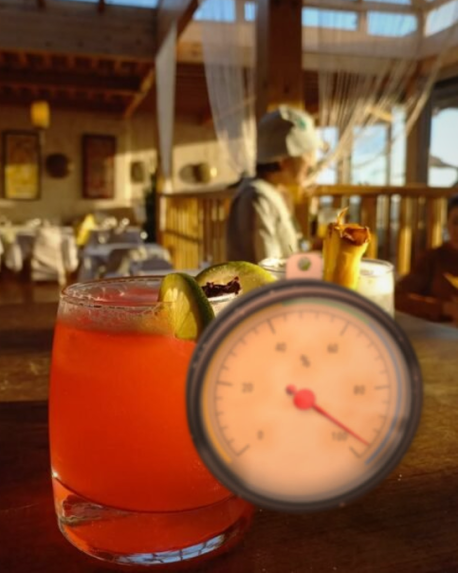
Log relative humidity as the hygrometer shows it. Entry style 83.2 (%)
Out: 96 (%)
